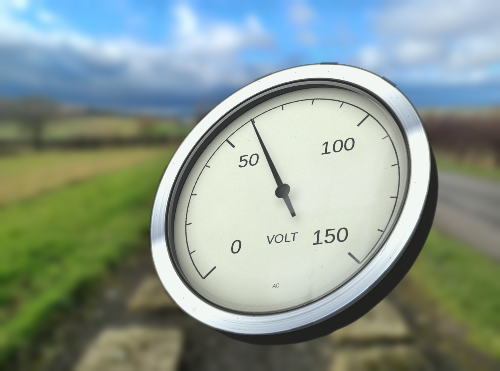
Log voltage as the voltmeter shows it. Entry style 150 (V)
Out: 60 (V)
